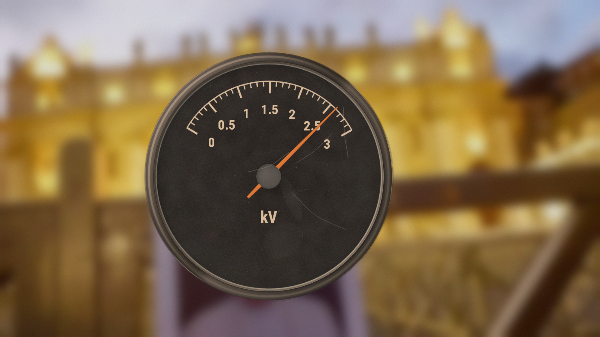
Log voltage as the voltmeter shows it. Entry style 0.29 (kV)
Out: 2.6 (kV)
